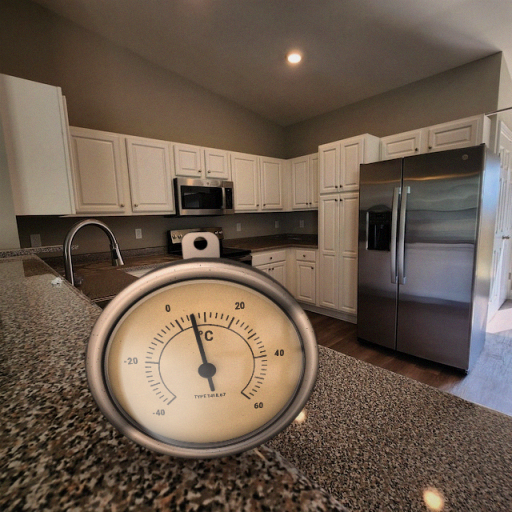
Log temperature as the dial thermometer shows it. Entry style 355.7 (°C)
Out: 6 (°C)
